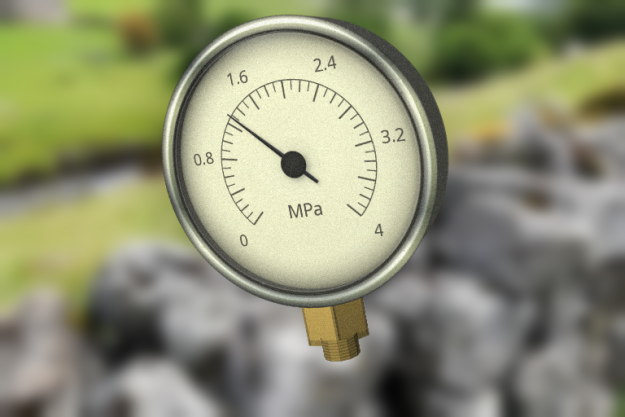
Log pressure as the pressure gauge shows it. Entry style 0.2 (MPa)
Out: 1.3 (MPa)
